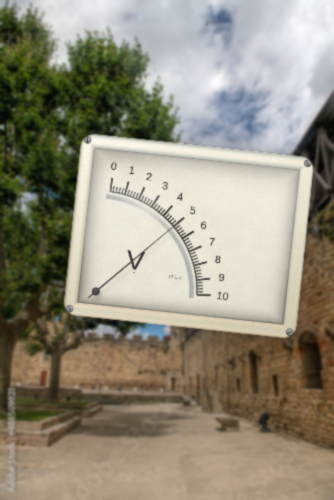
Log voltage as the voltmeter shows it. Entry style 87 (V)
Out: 5 (V)
